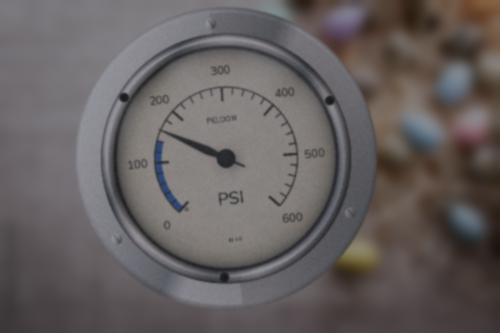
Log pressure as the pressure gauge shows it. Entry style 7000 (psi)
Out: 160 (psi)
